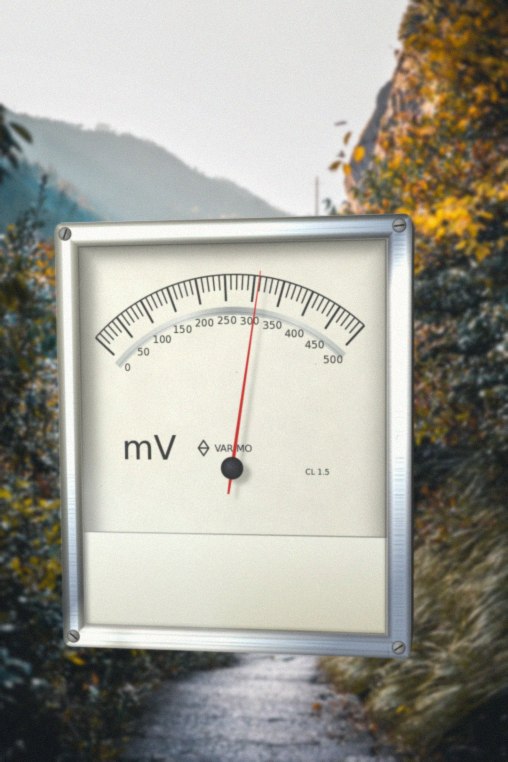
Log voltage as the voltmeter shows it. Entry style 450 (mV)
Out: 310 (mV)
